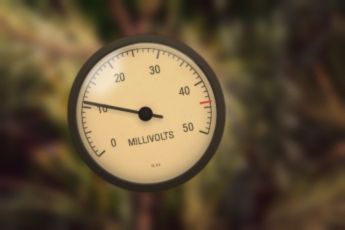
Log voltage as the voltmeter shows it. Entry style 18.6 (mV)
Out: 11 (mV)
